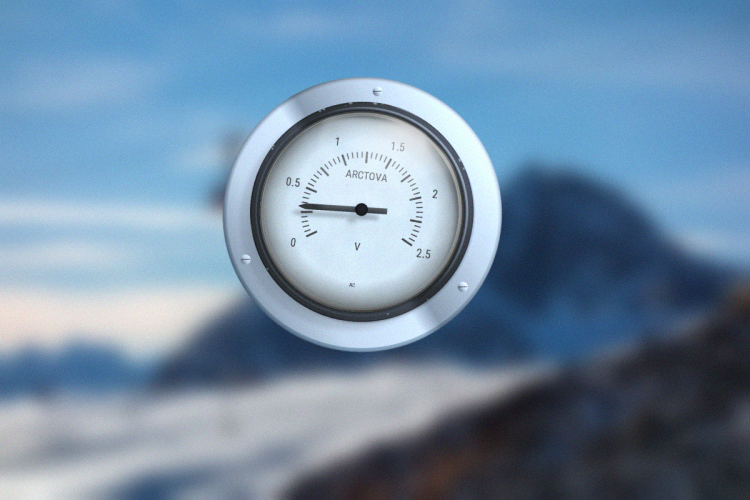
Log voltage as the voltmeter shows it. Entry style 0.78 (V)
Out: 0.3 (V)
